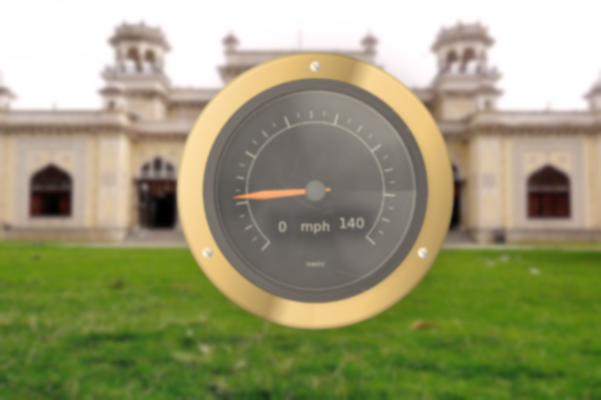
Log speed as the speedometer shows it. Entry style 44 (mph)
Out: 22.5 (mph)
